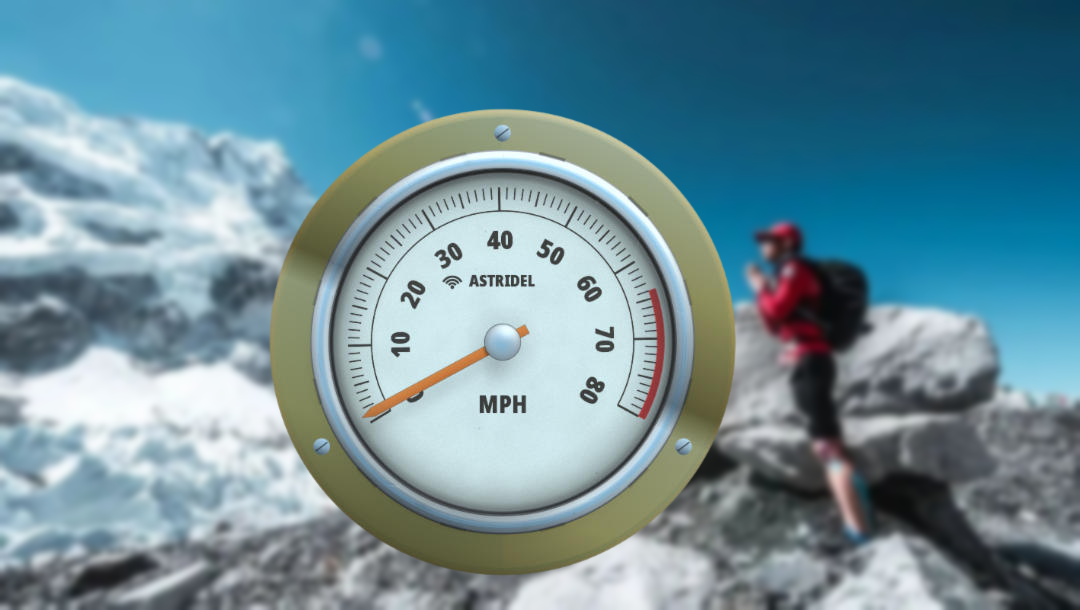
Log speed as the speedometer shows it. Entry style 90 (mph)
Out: 1 (mph)
